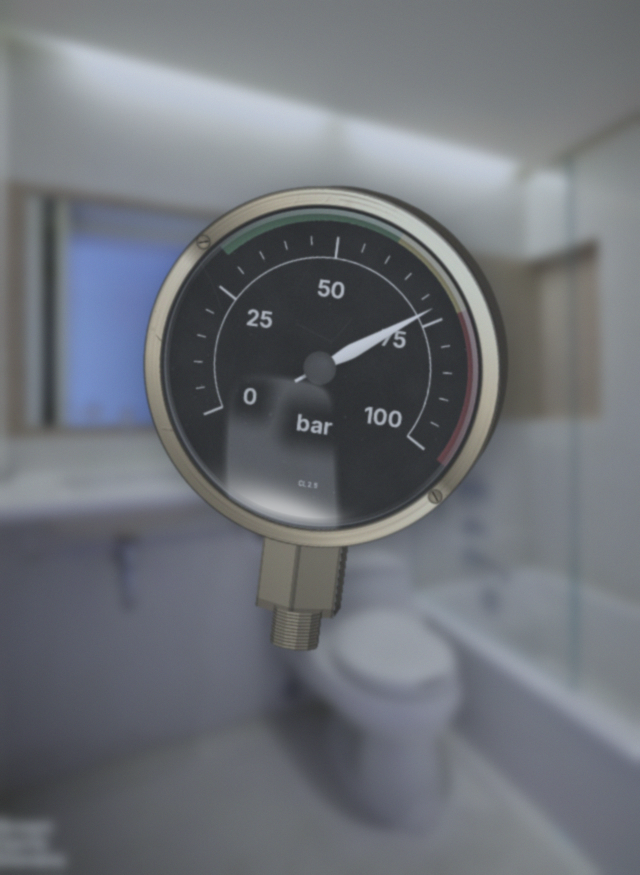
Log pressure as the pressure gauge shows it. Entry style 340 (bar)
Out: 72.5 (bar)
